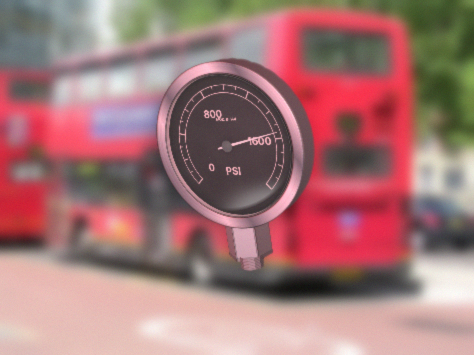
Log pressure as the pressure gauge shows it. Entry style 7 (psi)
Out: 1550 (psi)
